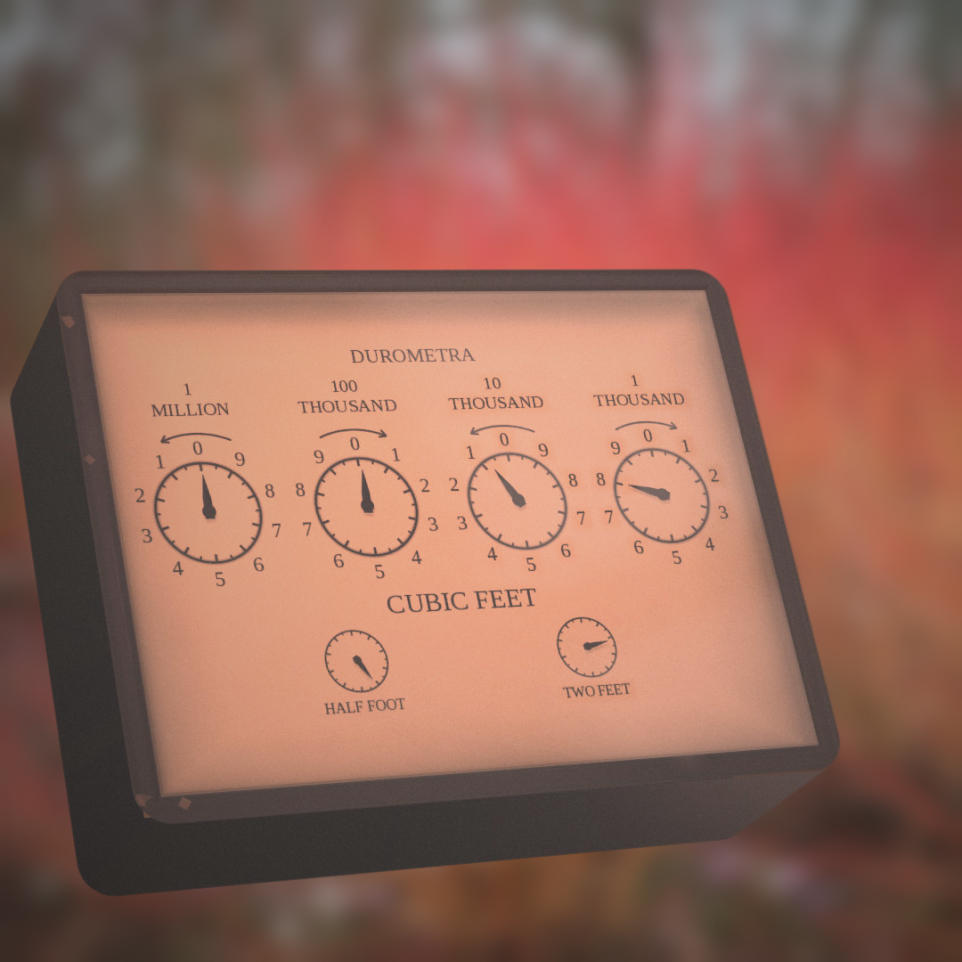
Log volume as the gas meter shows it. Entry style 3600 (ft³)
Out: 800 (ft³)
